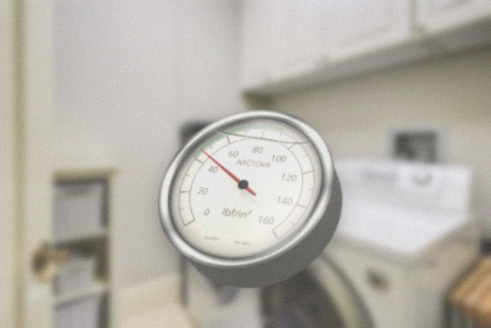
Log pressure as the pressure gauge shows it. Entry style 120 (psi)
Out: 45 (psi)
